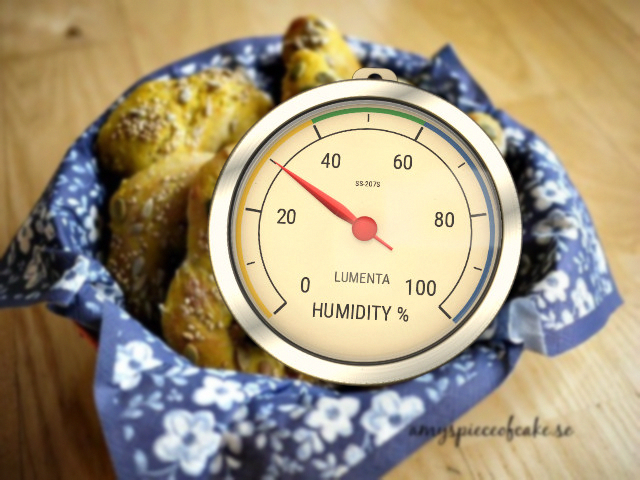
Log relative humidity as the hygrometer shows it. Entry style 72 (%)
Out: 30 (%)
